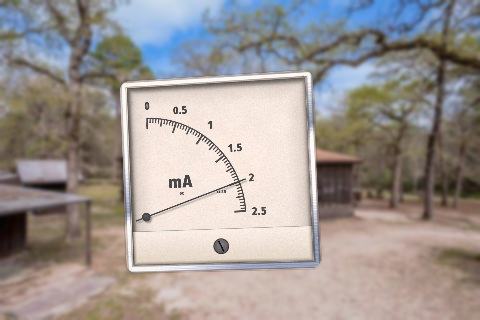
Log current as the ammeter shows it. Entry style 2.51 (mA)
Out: 2 (mA)
